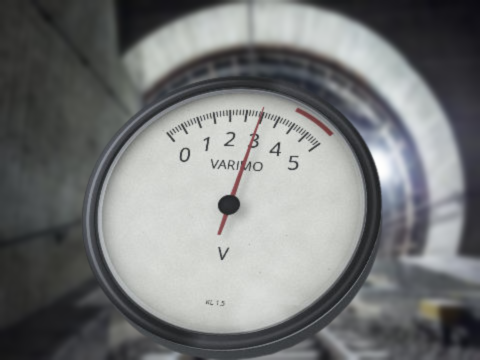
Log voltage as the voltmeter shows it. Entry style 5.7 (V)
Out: 3 (V)
